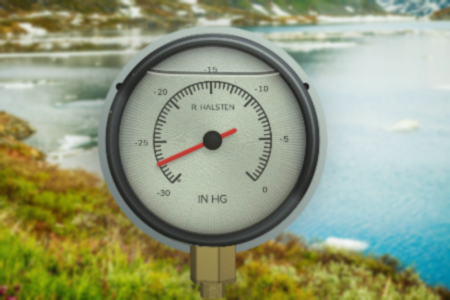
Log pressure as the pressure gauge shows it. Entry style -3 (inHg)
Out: -27.5 (inHg)
